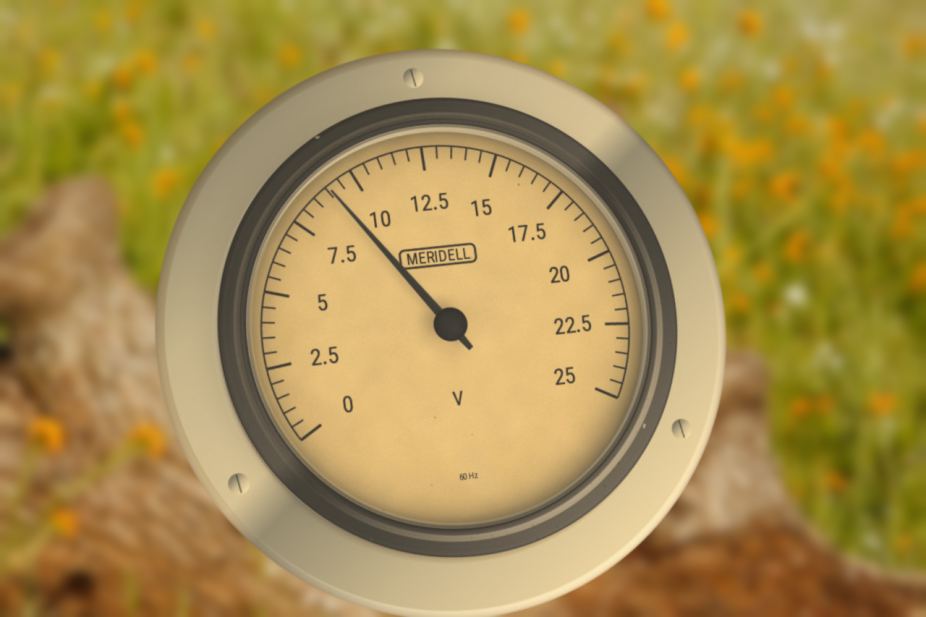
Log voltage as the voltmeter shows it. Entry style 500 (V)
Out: 9 (V)
